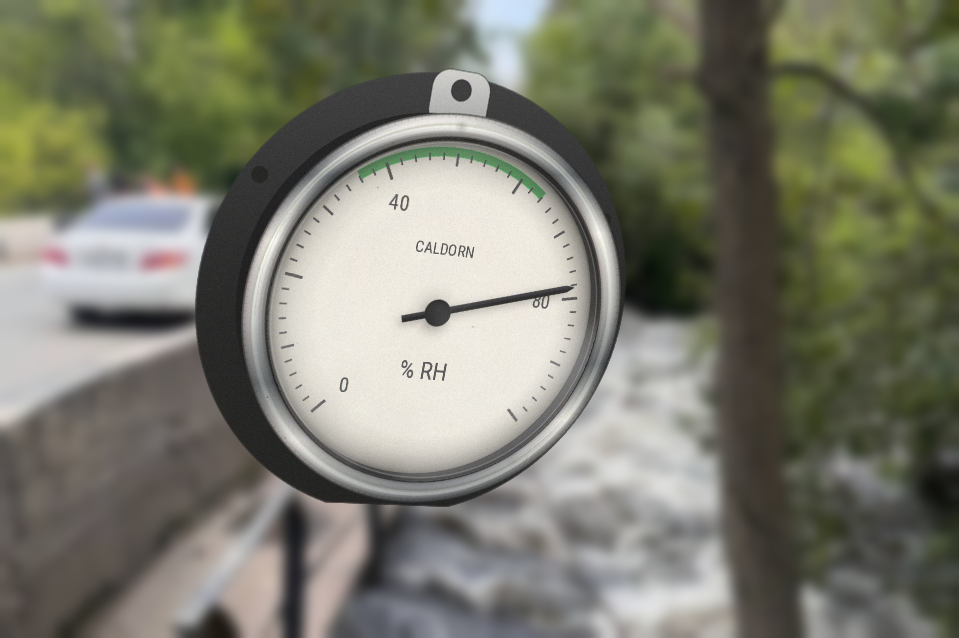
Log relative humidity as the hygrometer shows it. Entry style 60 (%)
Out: 78 (%)
